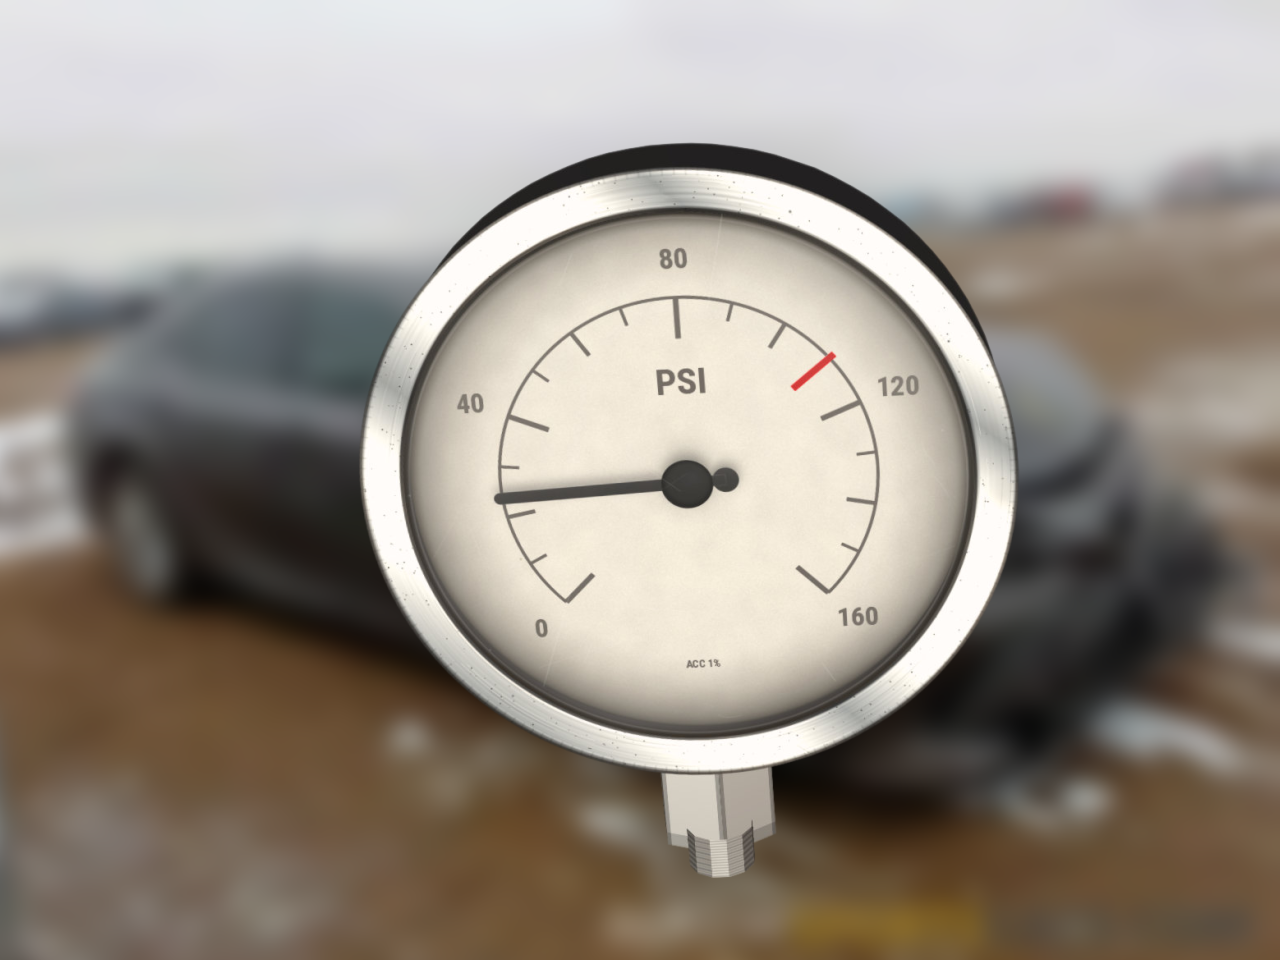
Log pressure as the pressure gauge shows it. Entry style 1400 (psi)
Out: 25 (psi)
